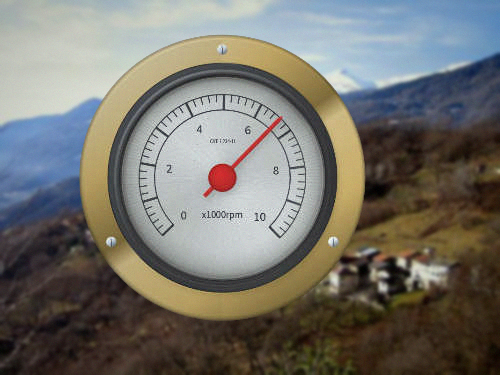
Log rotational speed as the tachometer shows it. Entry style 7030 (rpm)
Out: 6600 (rpm)
